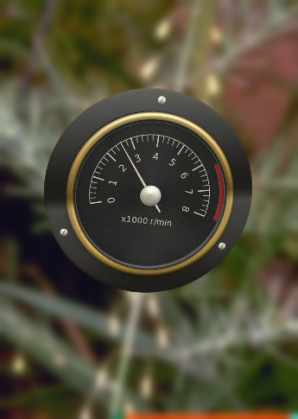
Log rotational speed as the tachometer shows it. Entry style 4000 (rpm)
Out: 2600 (rpm)
